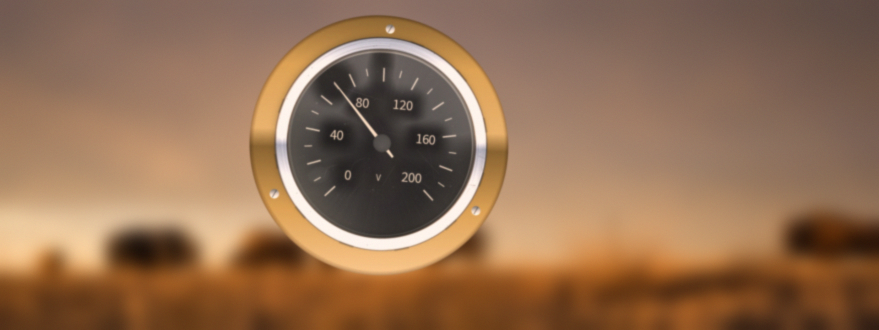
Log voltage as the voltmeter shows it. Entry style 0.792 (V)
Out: 70 (V)
